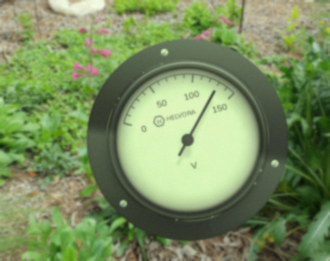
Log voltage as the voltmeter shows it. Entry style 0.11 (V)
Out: 130 (V)
